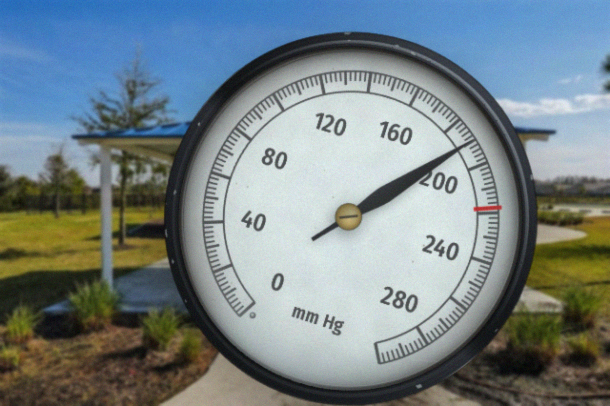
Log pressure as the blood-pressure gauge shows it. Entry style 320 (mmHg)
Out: 190 (mmHg)
